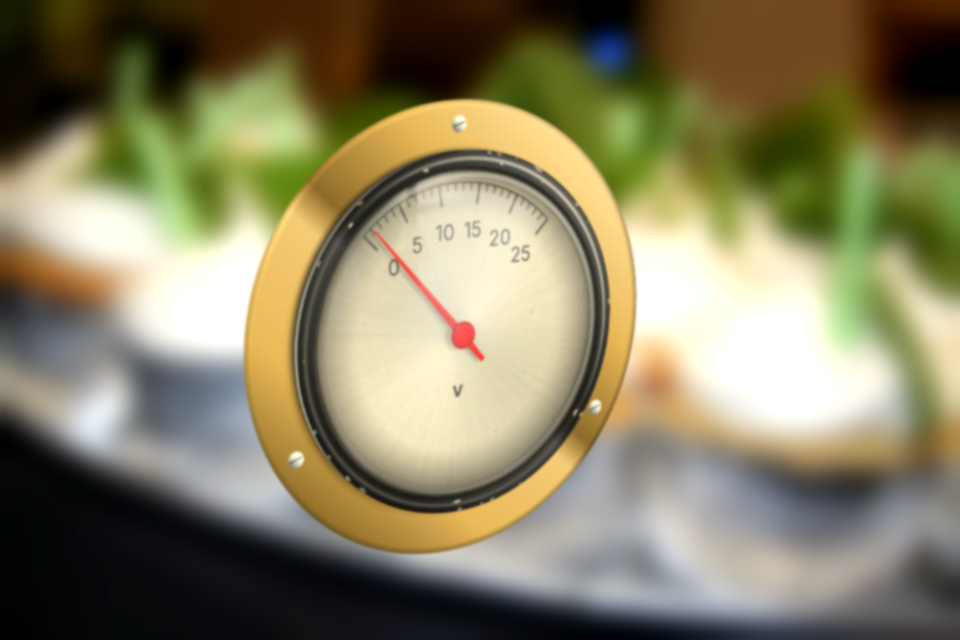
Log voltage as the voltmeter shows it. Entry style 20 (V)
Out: 1 (V)
